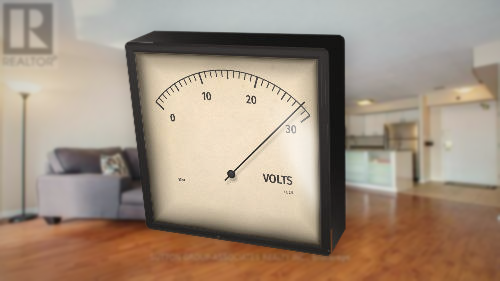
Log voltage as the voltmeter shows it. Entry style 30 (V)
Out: 28 (V)
